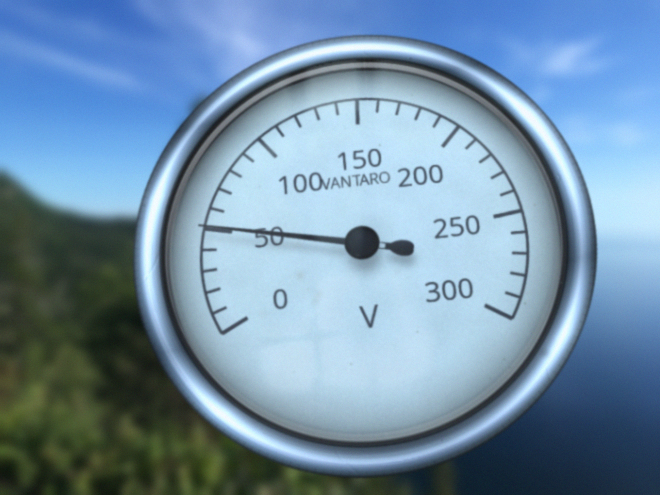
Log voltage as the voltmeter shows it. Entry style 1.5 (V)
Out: 50 (V)
